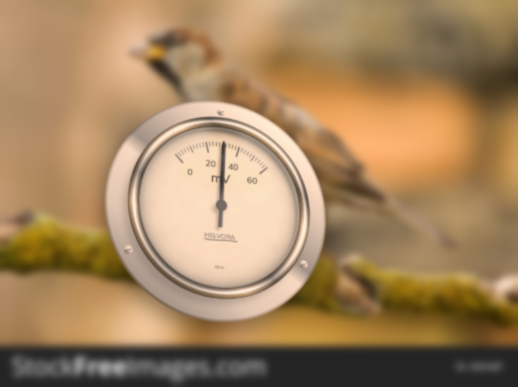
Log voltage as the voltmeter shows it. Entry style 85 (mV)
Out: 30 (mV)
